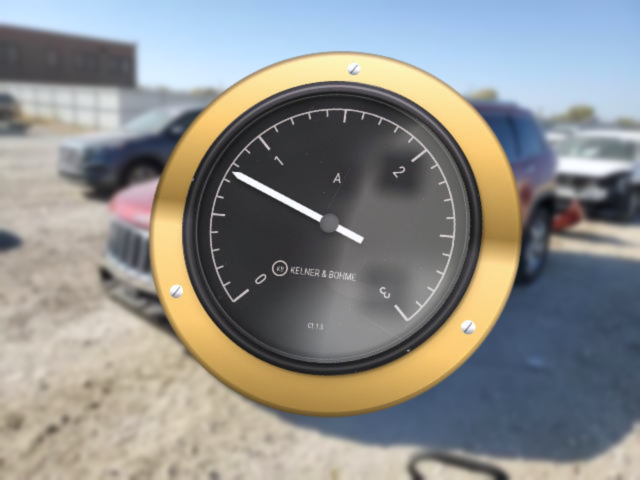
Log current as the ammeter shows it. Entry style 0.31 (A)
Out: 0.75 (A)
